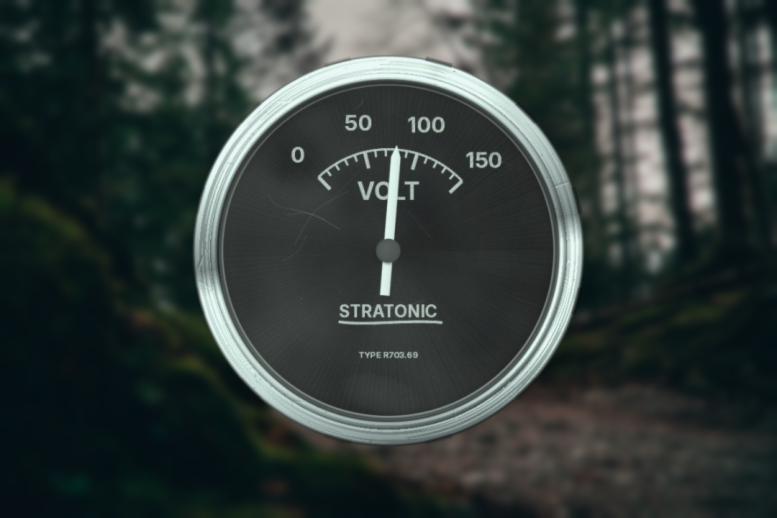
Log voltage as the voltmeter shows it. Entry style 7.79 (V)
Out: 80 (V)
